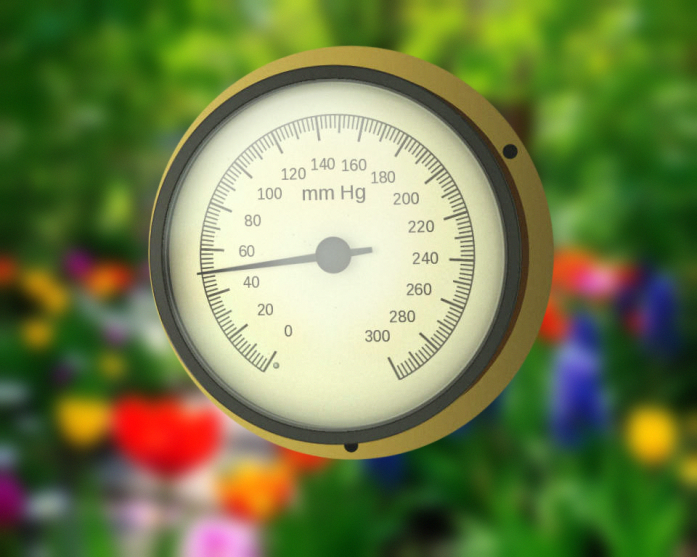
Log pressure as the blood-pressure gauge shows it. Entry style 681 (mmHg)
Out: 50 (mmHg)
